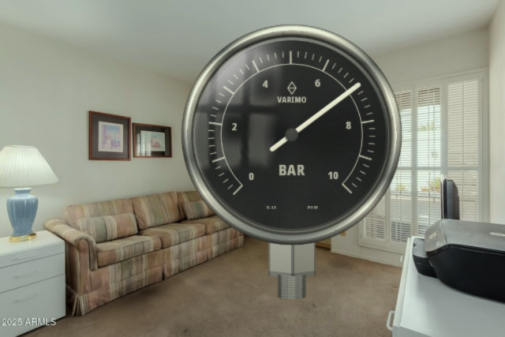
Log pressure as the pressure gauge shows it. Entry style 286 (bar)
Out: 7 (bar)
